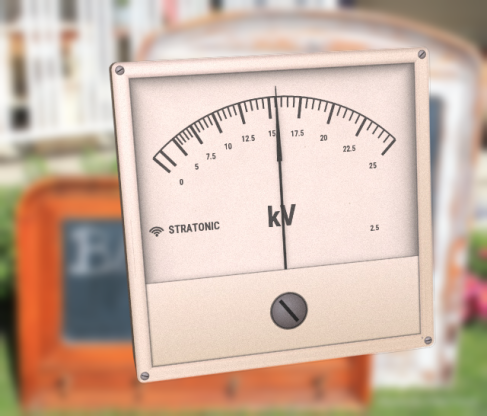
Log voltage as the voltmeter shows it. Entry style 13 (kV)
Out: 15.5 (kV)
